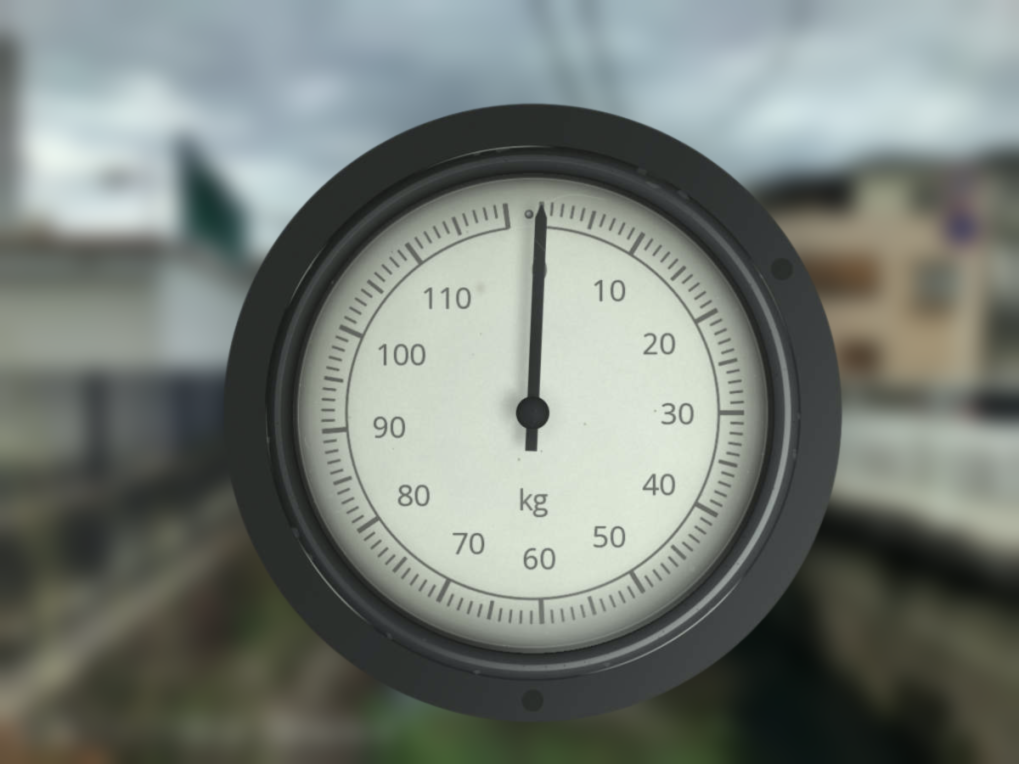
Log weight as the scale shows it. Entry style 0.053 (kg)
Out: 0 (kg)
